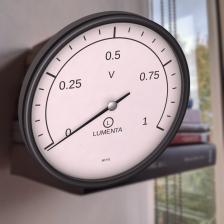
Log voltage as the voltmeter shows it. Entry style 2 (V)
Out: 0 (V)
